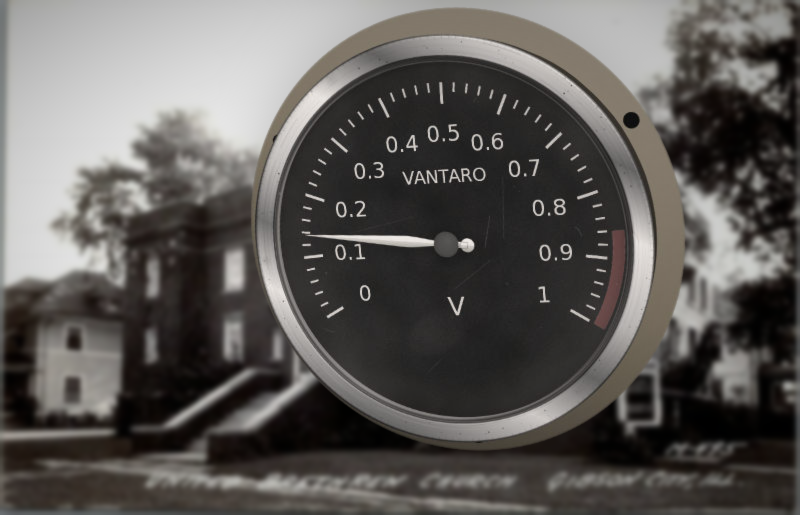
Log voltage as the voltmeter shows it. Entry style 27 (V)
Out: 0.14 (V)
